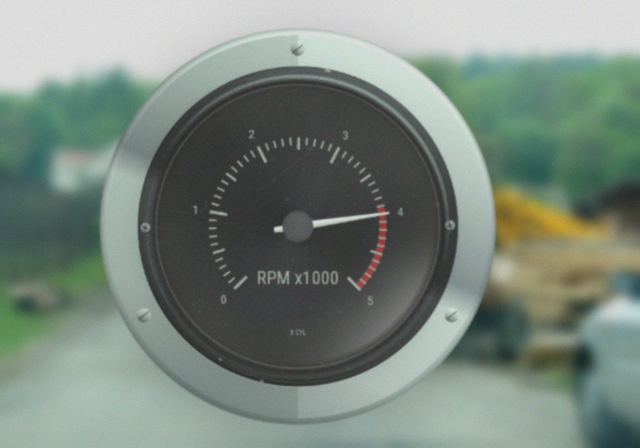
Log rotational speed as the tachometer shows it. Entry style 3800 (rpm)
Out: 4000 (rpm)
